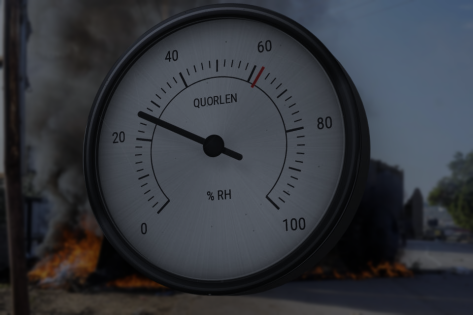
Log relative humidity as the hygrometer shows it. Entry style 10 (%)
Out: 26 (%)
